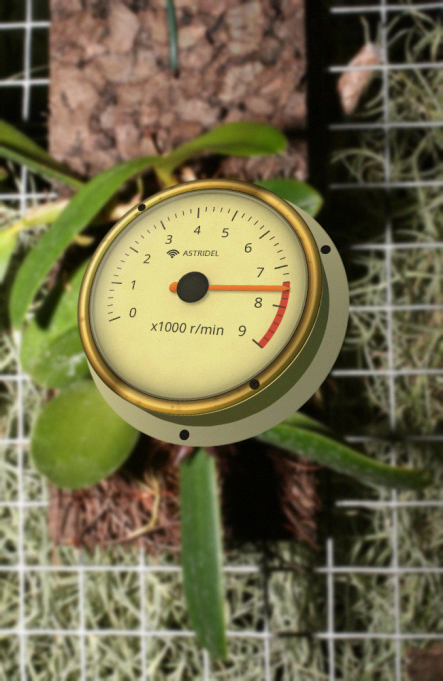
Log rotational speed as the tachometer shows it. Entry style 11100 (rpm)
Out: 7600 (rpm)
